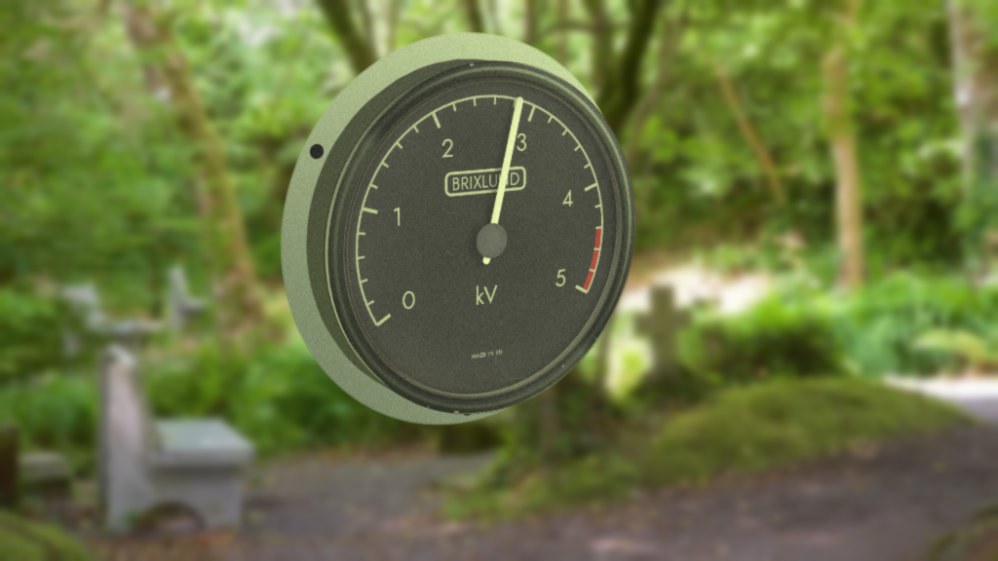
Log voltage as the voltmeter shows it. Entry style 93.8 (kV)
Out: 2.8 (kV)
